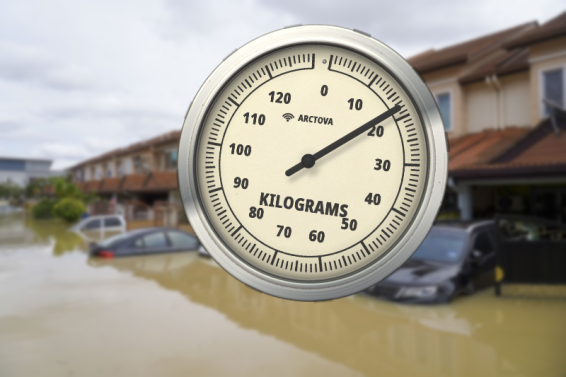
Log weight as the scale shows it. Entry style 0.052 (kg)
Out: 18 (kg)
